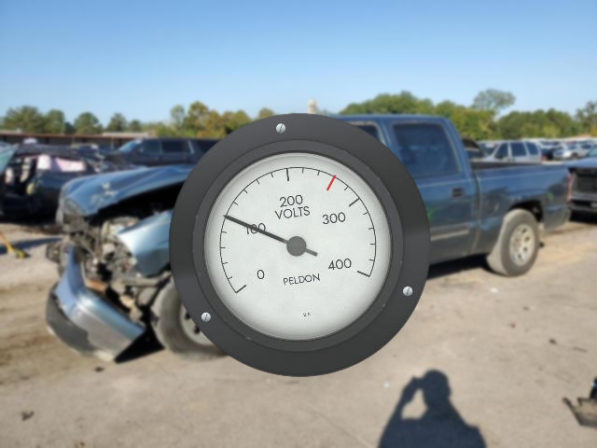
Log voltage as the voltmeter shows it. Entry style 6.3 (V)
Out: 100 (V)
